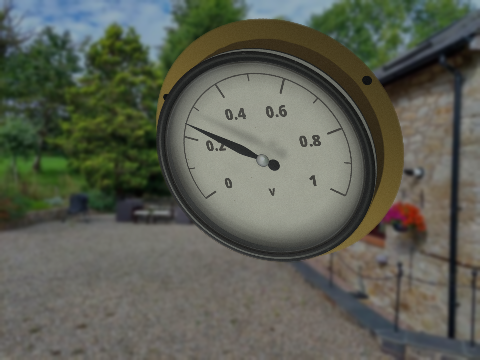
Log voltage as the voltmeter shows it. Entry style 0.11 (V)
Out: 0.25 (V)
